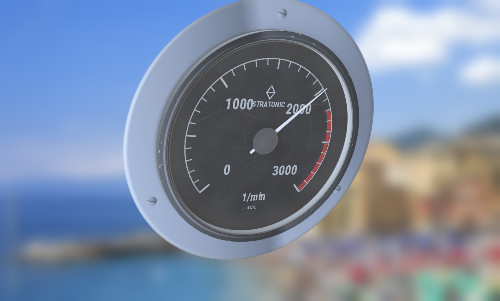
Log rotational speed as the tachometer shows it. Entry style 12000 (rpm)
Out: 2000 (rpm)
